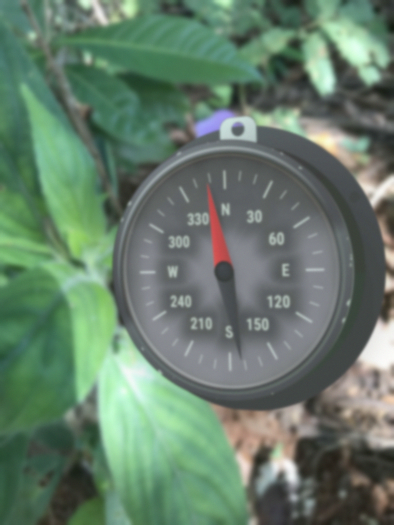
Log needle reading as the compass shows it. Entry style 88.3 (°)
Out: 350 (°)
